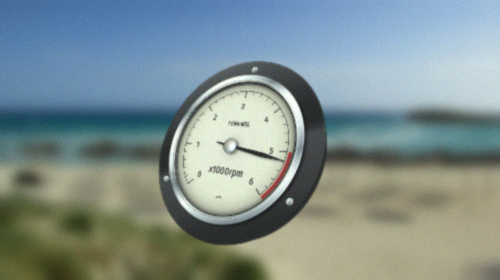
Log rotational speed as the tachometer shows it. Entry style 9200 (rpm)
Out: 5200 (rpm)
